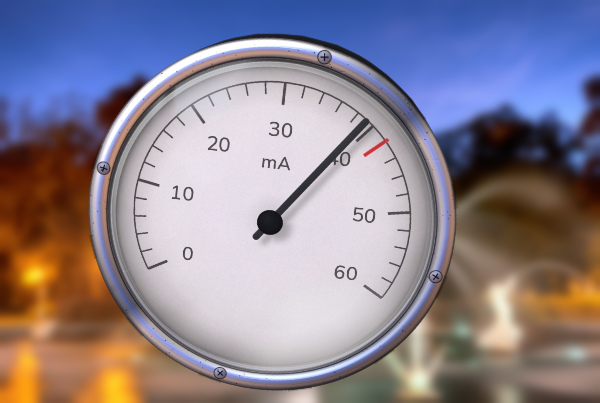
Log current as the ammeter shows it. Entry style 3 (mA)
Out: 39 (mA)
